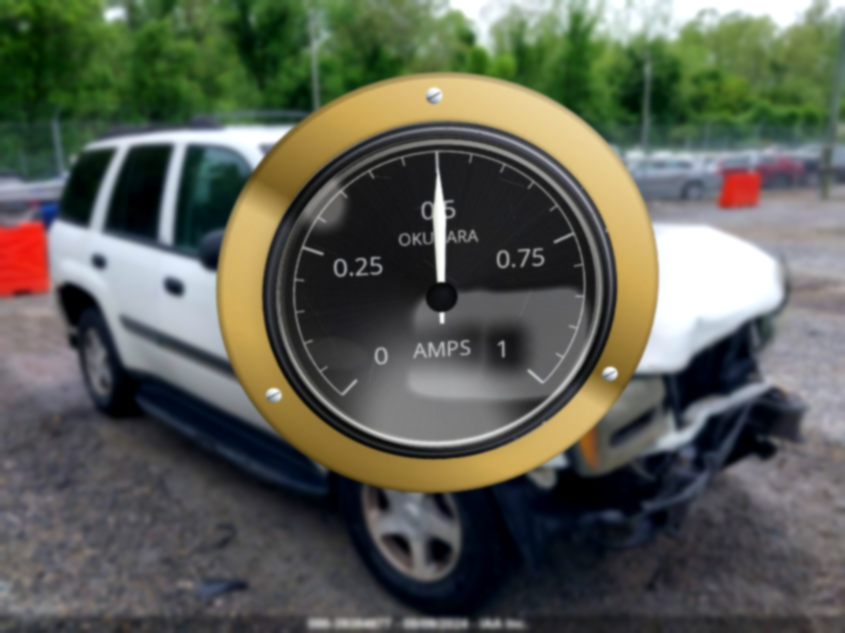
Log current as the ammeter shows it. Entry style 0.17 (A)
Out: 0.5 (A)
